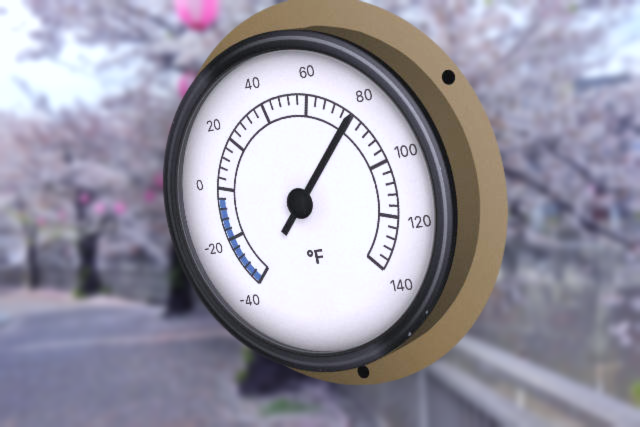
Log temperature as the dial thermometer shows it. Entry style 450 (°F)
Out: 80 (°F)
